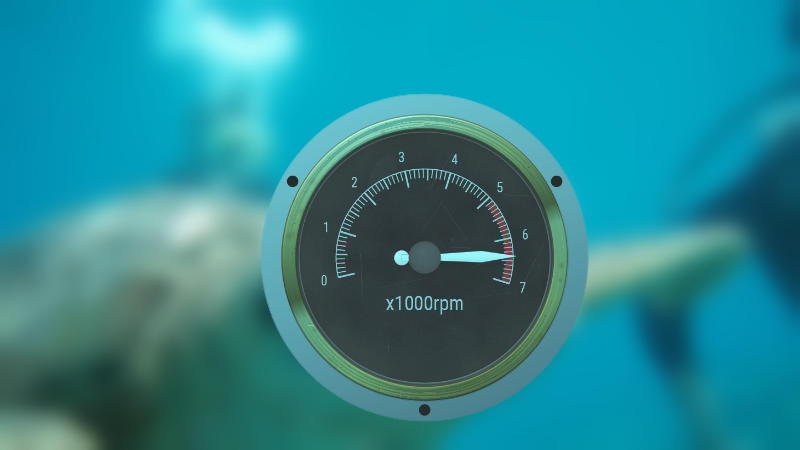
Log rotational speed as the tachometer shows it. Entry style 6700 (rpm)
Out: 6400 (rpm)
